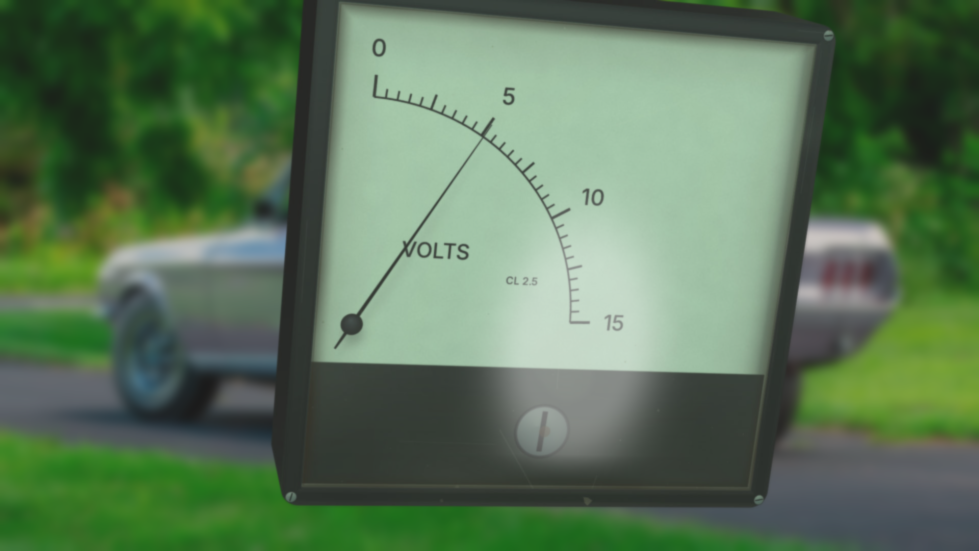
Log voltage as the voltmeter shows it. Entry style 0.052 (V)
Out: 5 (V)
